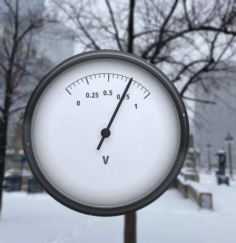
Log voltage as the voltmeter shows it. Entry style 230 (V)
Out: 0.75 (V)
